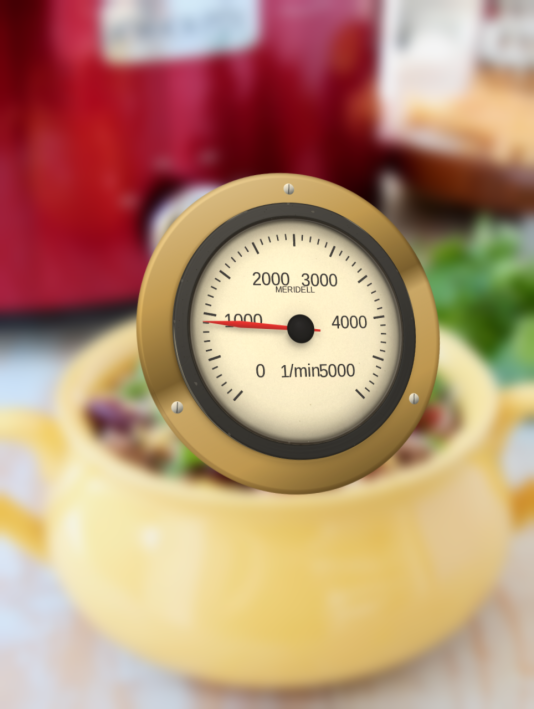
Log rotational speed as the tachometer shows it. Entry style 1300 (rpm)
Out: 900 (rpm)
